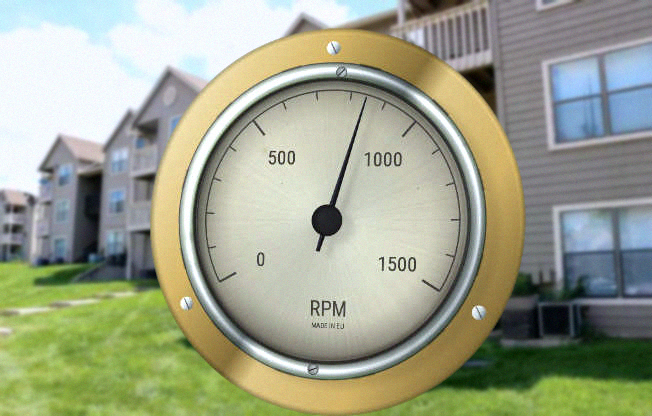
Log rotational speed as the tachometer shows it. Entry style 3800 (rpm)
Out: 850 (rpm)
